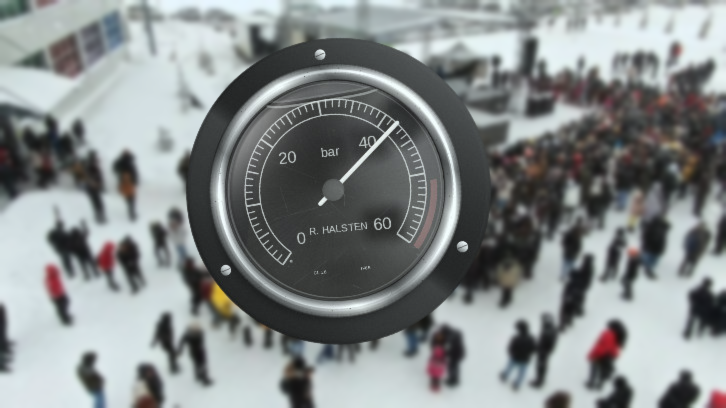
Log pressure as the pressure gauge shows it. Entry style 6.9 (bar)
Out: 42 (bar)
